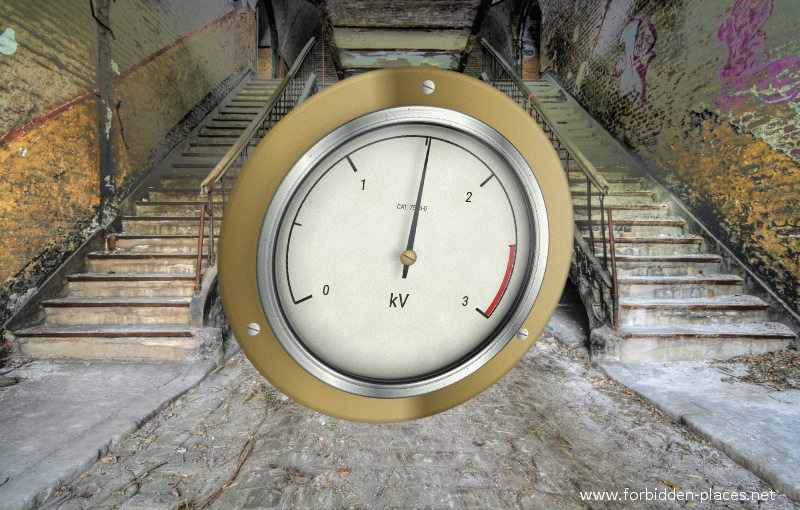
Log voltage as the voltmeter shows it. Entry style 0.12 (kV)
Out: 1.5 (kV)
